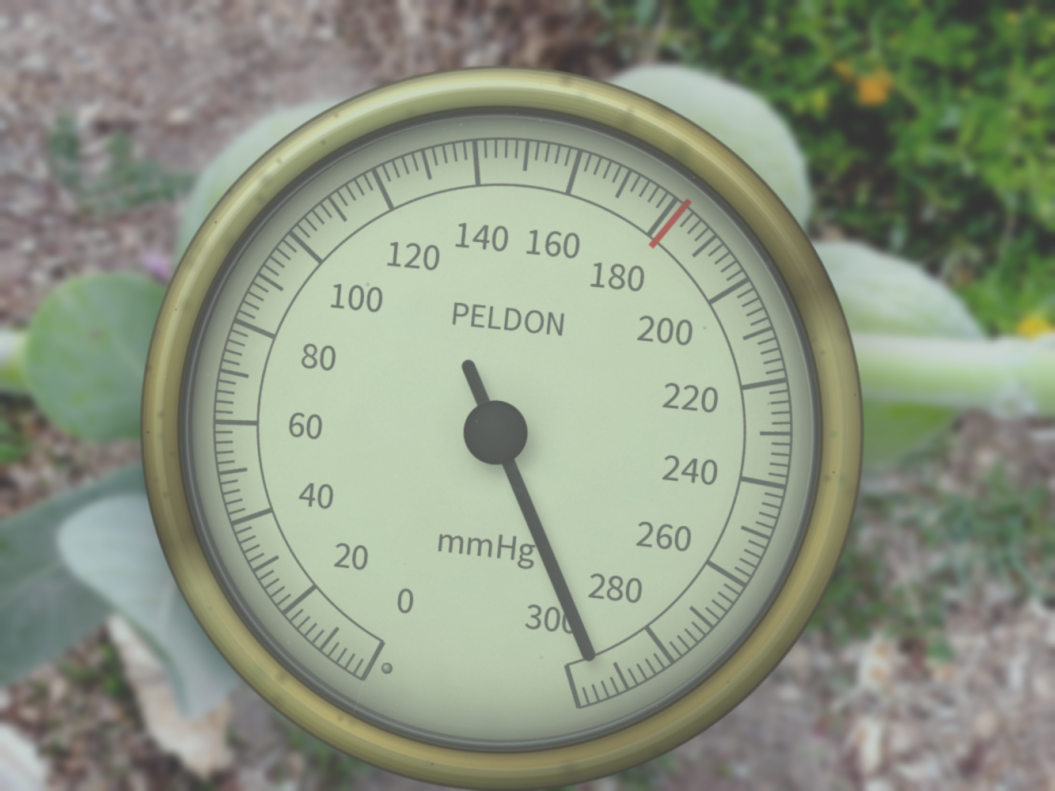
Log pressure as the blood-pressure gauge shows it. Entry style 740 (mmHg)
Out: 294 (mmHg)
